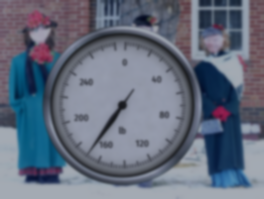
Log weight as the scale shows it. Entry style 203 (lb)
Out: 170 (lb)
